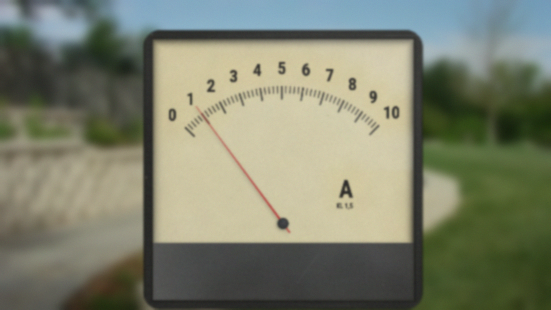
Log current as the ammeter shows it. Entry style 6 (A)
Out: 1 (A)
